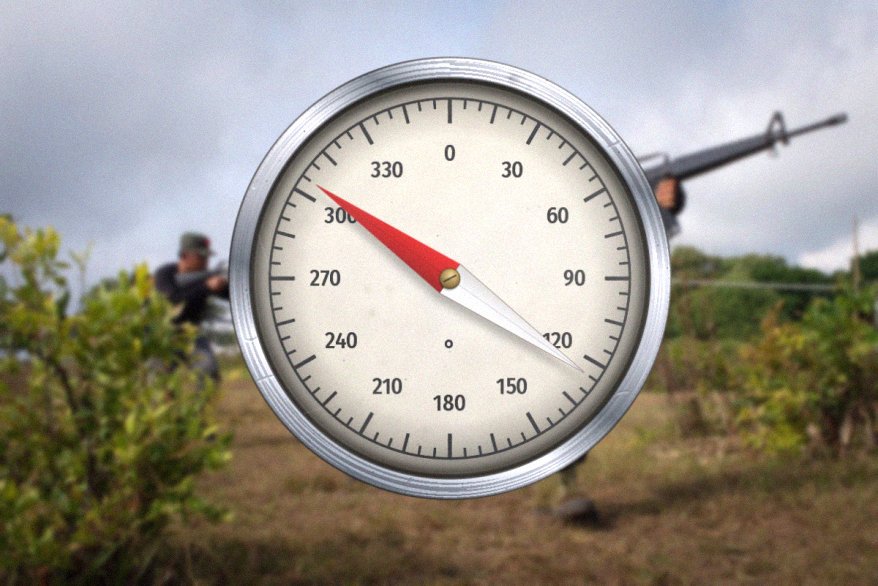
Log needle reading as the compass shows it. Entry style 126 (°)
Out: 305 (°)
